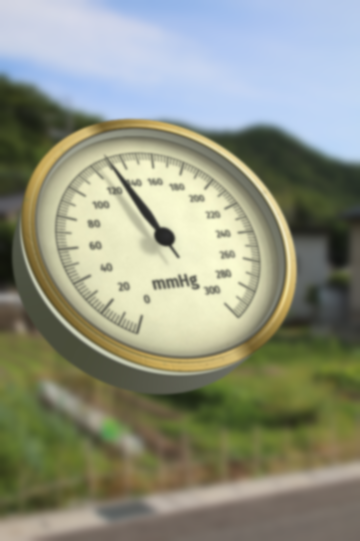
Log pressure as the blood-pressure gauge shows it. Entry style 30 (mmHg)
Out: 130 (mmHg)
